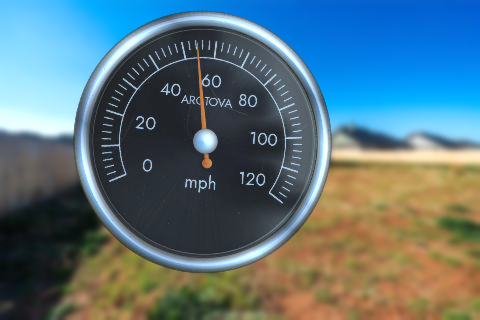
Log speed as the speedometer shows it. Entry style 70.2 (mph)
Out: 54 (mph)
